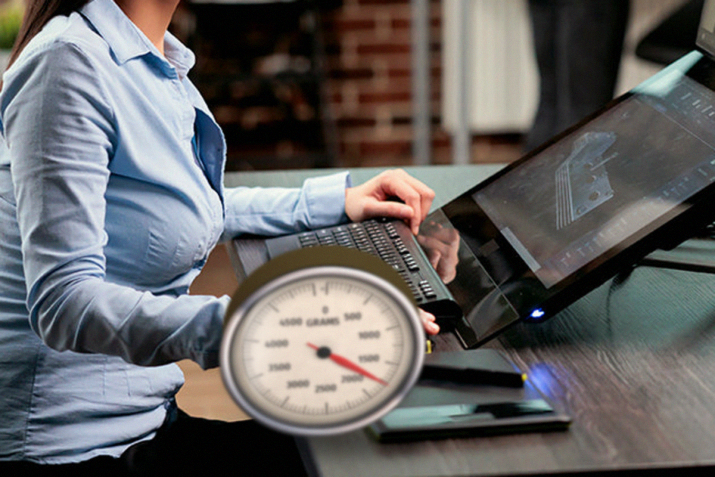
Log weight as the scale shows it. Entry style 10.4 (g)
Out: 1750 (g)
